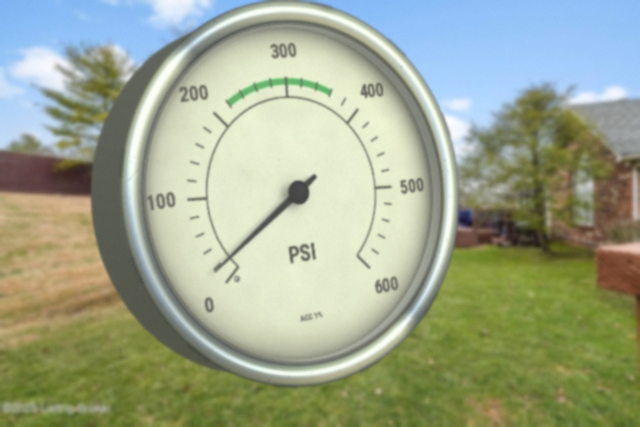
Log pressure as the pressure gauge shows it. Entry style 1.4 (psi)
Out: 20 (psi)
